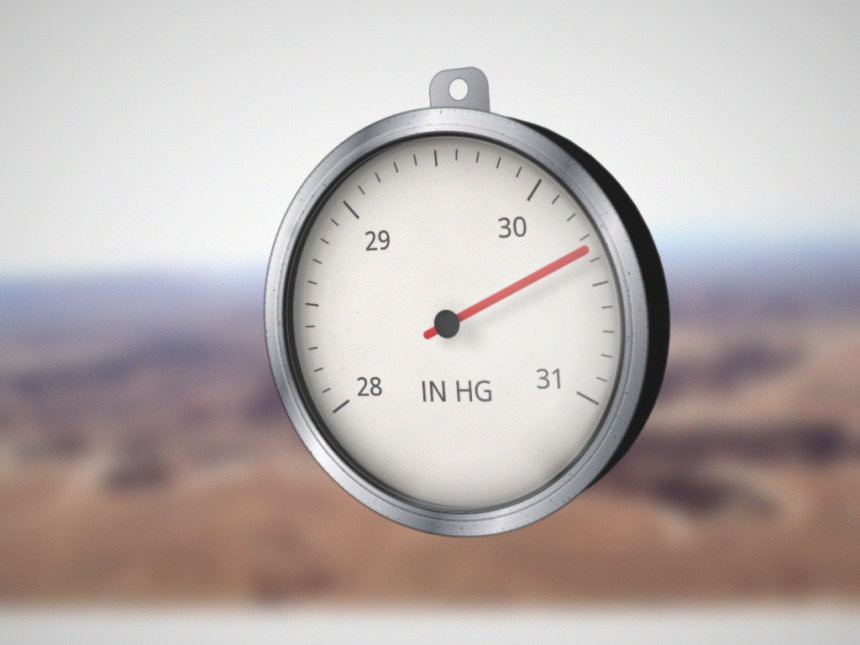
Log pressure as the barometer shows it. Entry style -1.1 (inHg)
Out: 30.35 (inHg)
